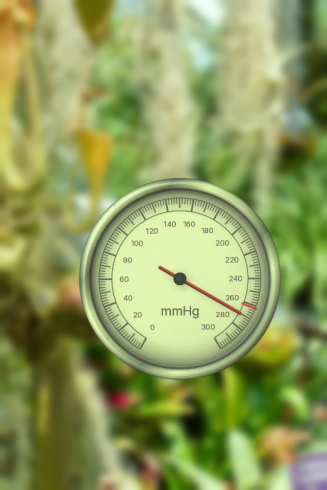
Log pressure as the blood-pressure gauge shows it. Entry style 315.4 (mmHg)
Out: 270 (mmHg)
